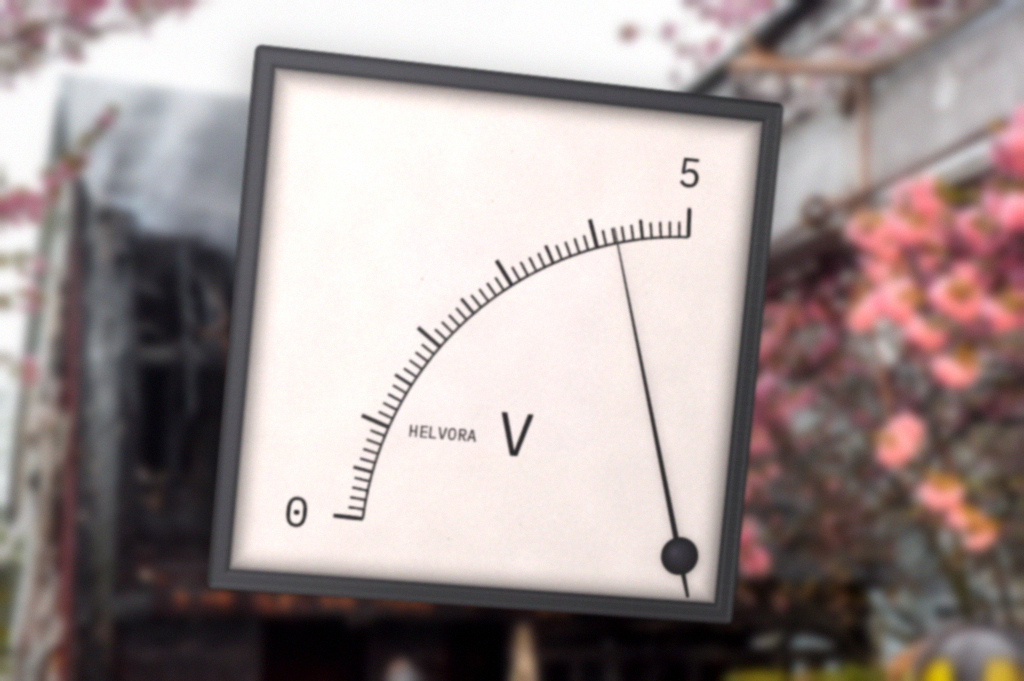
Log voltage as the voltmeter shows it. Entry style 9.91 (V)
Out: 4.2 (V)
